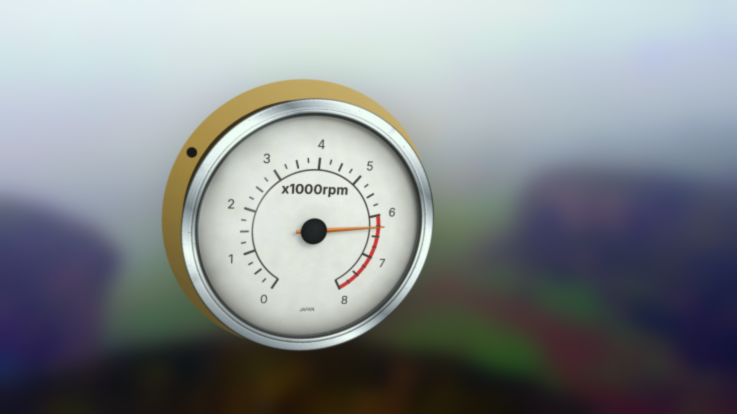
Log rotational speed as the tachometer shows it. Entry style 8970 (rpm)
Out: 6250 (rpm)
